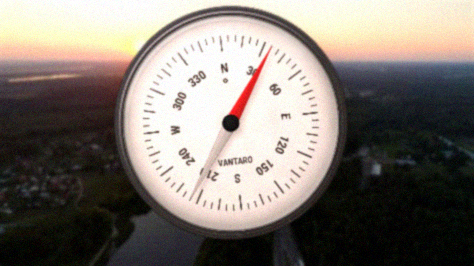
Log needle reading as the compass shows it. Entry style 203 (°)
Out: 35 (°)
